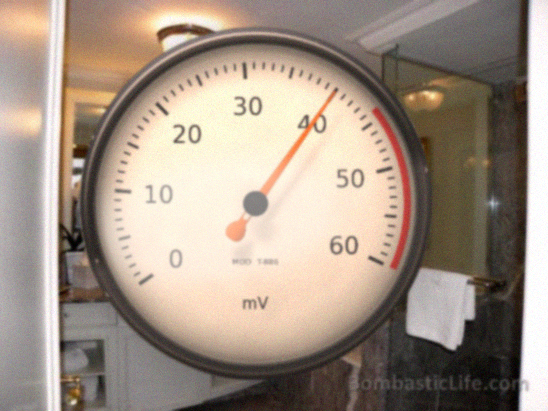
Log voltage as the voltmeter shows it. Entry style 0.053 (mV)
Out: 40 (mV)
